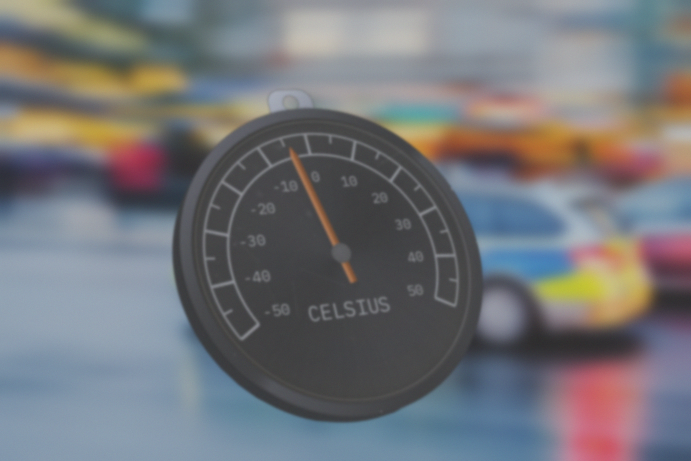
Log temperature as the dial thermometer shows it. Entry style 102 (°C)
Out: -5 (°C)
